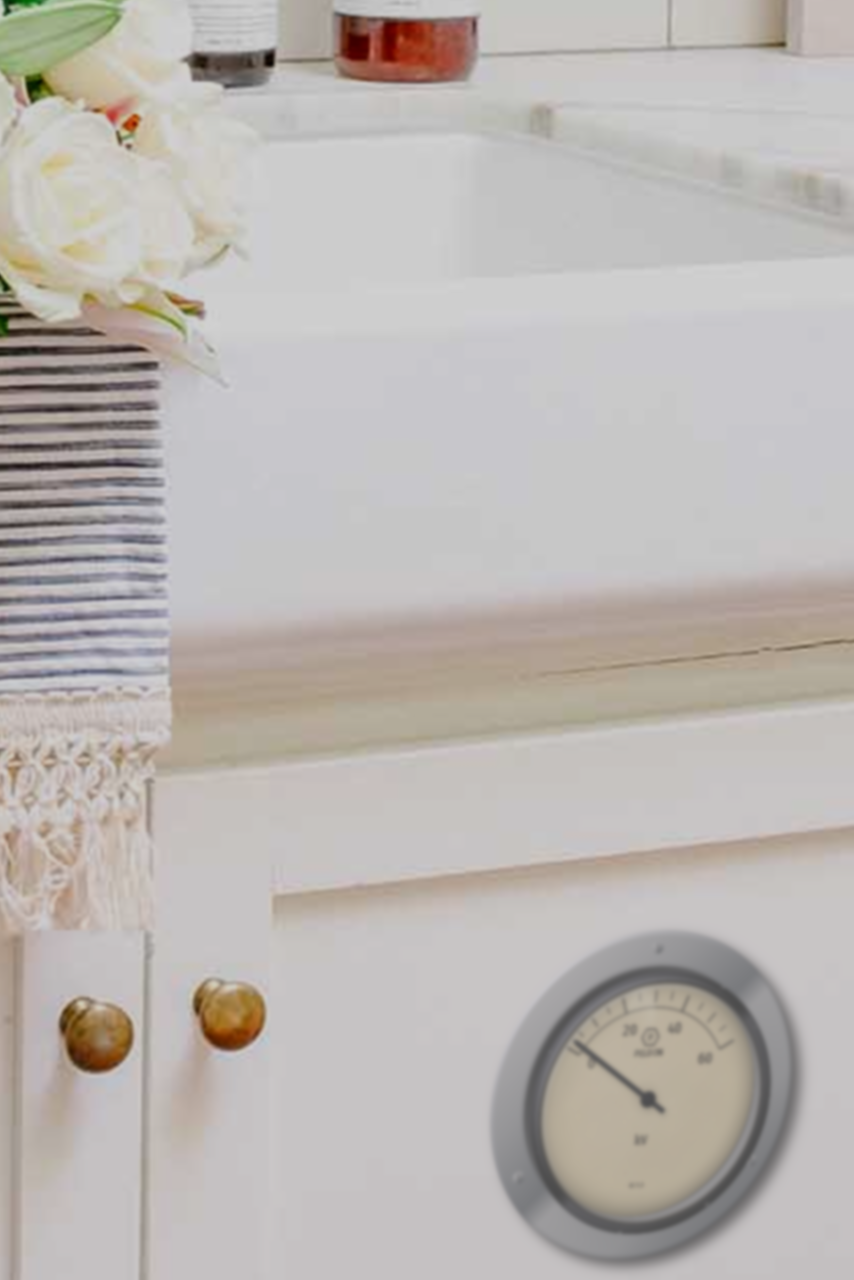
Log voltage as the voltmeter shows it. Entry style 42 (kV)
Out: 2.5 (kV)
